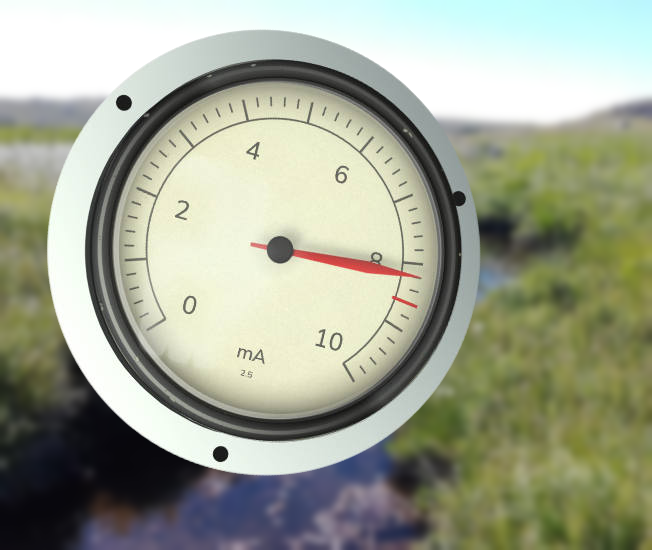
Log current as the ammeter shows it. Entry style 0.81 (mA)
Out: 8.2 (mA)
